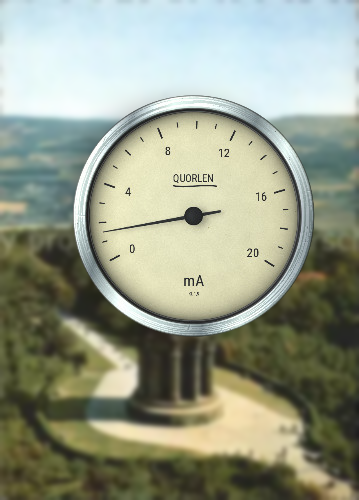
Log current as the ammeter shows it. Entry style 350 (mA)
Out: 1.5 (mA)
